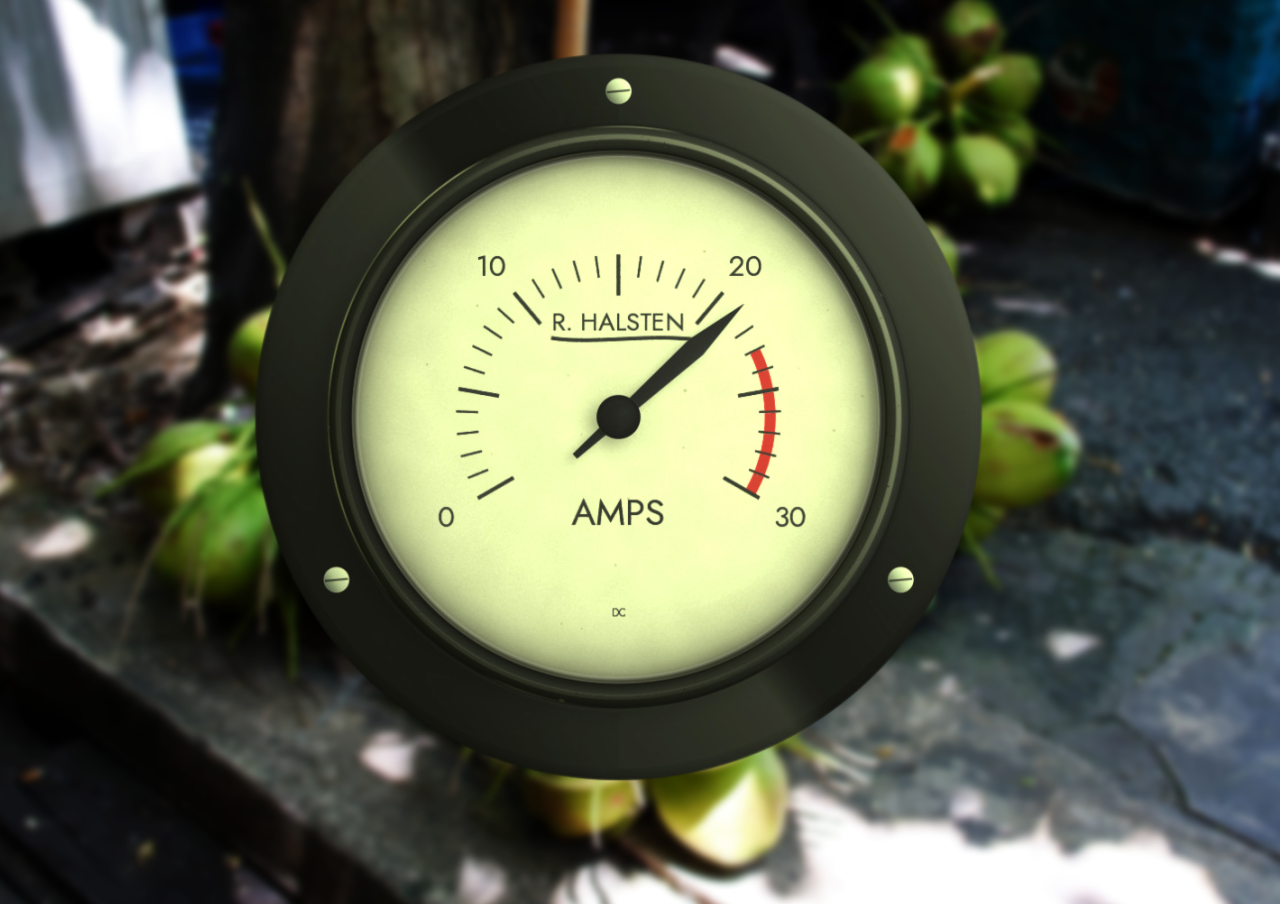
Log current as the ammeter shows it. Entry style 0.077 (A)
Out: 21 (A)
